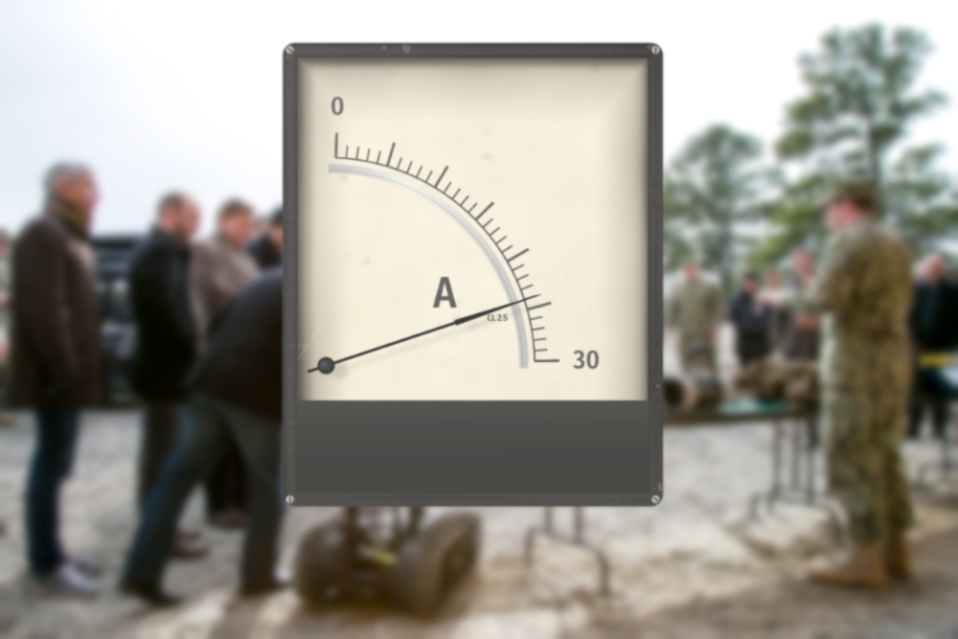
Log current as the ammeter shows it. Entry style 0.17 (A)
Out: 24 (A)
